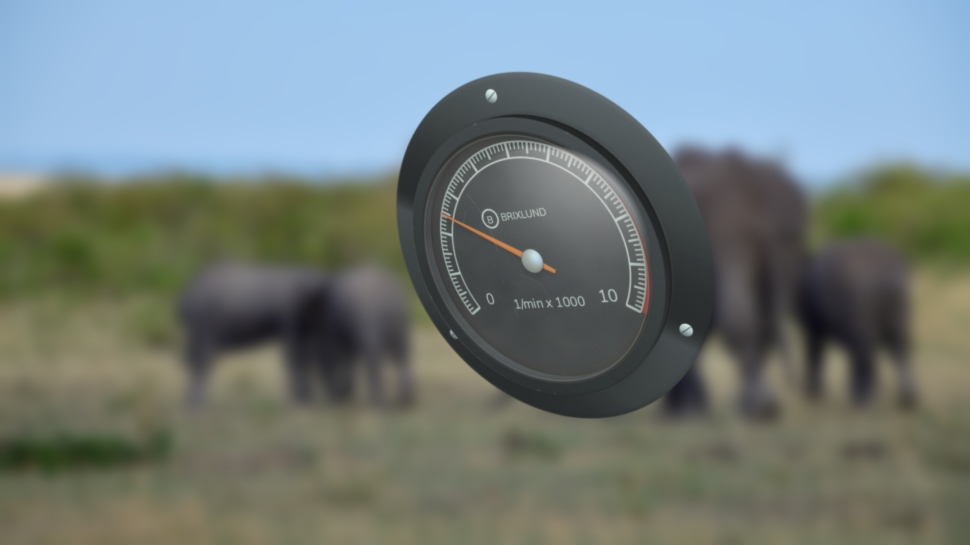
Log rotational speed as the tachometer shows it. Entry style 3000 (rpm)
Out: 2500 (rpm)
